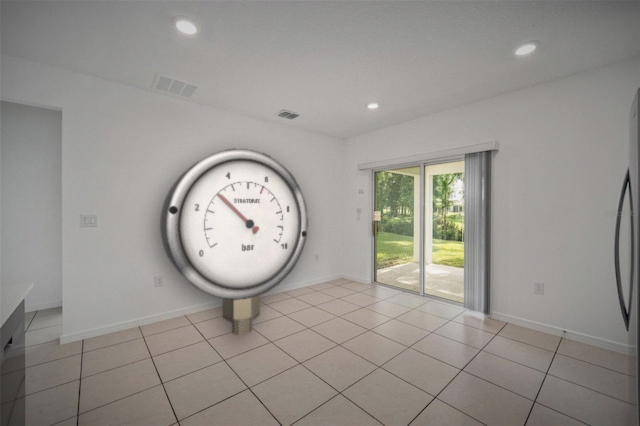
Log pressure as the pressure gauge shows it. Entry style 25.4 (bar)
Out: 3 (bar)
